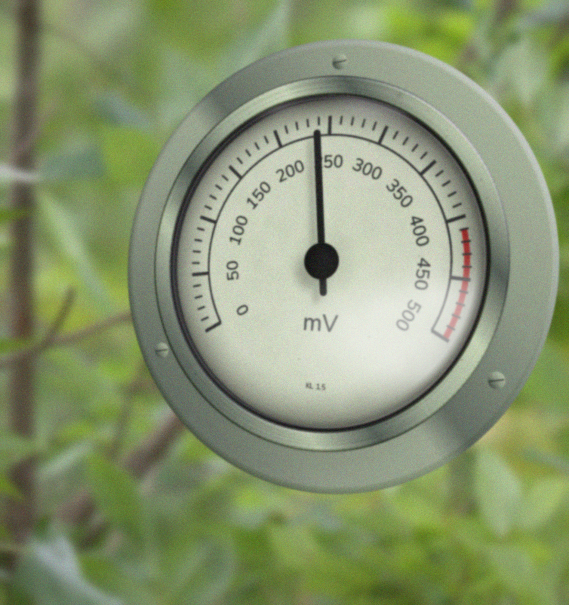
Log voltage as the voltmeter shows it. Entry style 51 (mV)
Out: 240 (mV)
